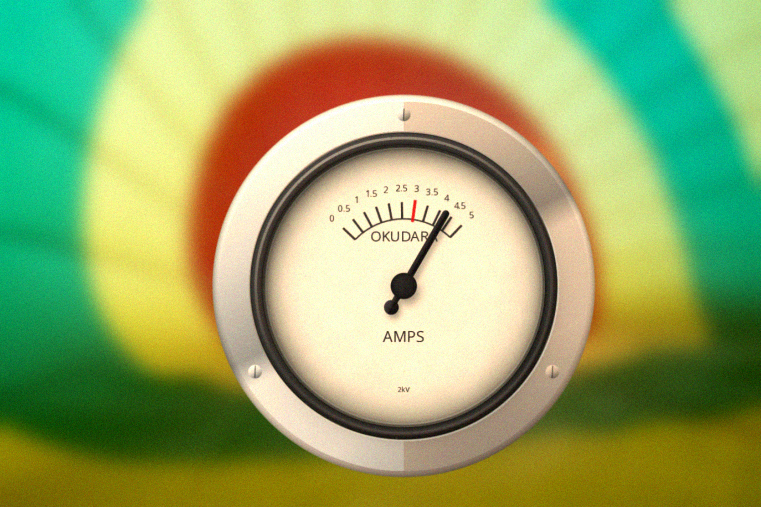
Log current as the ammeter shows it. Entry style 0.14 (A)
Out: 4.25 (A)
